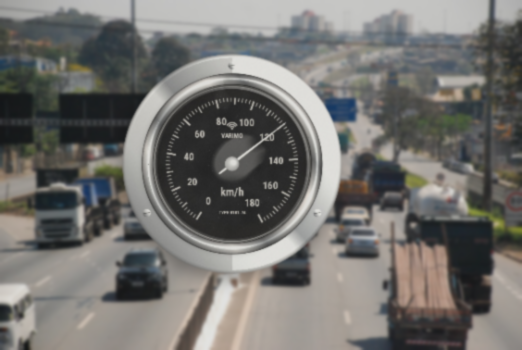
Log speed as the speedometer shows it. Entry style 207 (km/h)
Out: 120 (km/h)
